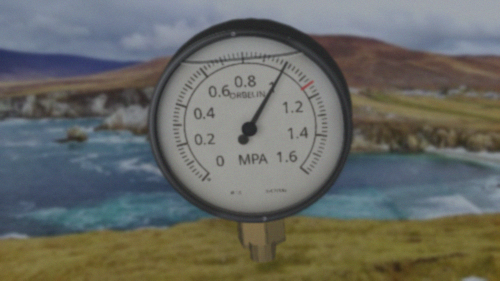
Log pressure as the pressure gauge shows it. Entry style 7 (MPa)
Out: 1 (MPa)
